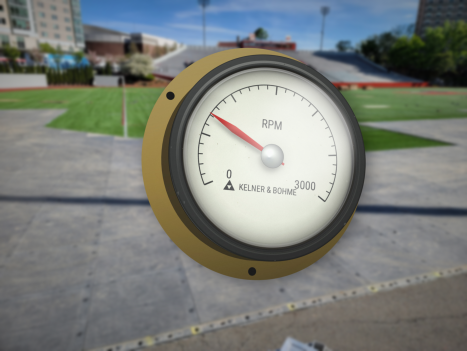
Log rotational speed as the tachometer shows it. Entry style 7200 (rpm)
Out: 700 (rpm)
